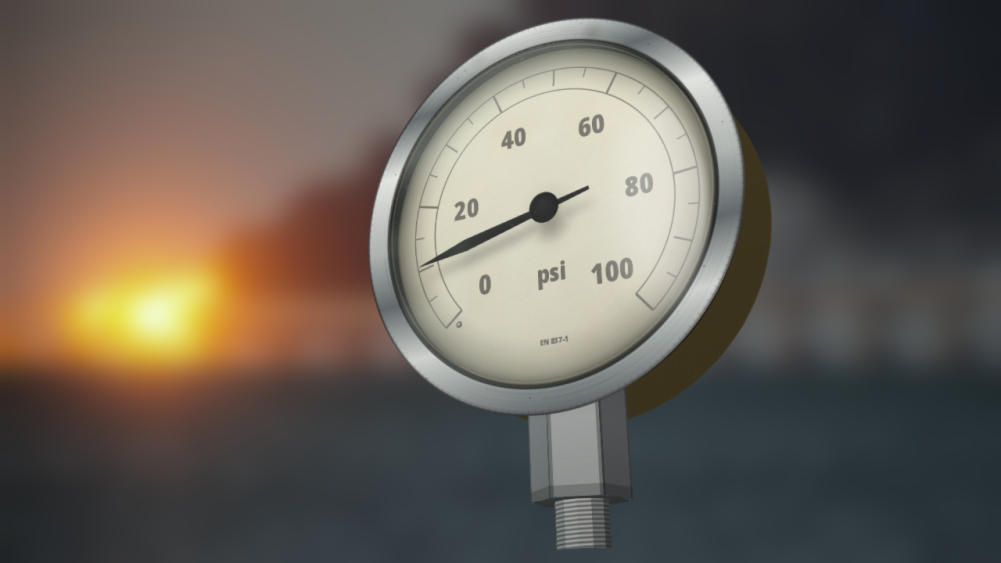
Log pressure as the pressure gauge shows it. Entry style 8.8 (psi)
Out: 10 (psi)
